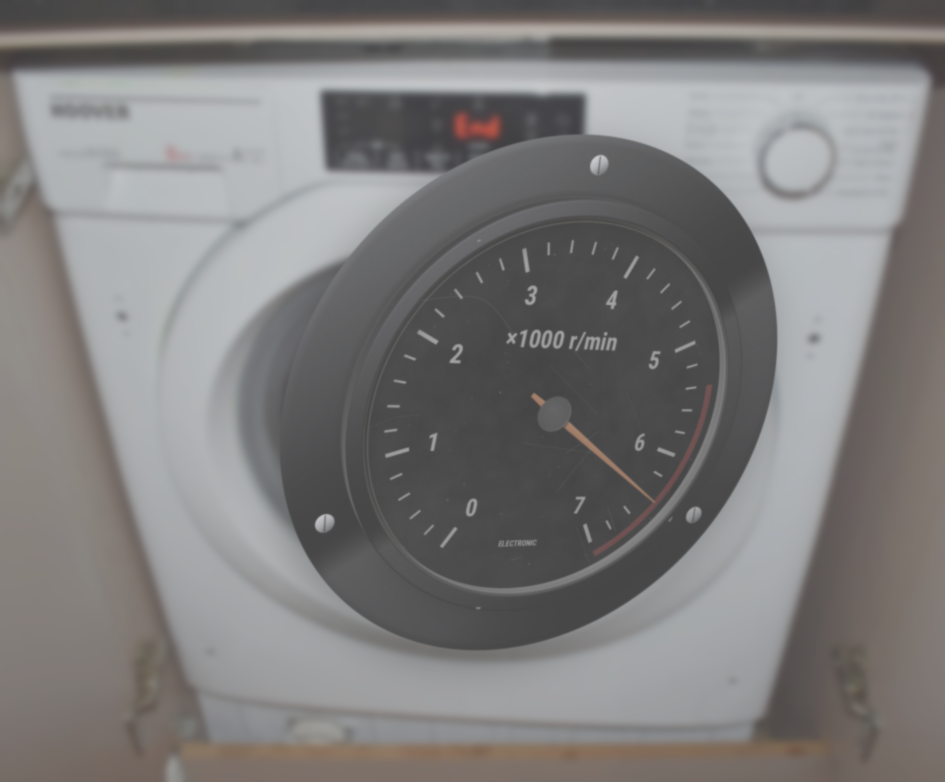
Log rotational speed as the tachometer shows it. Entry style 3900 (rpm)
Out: 6400 (rpm)
